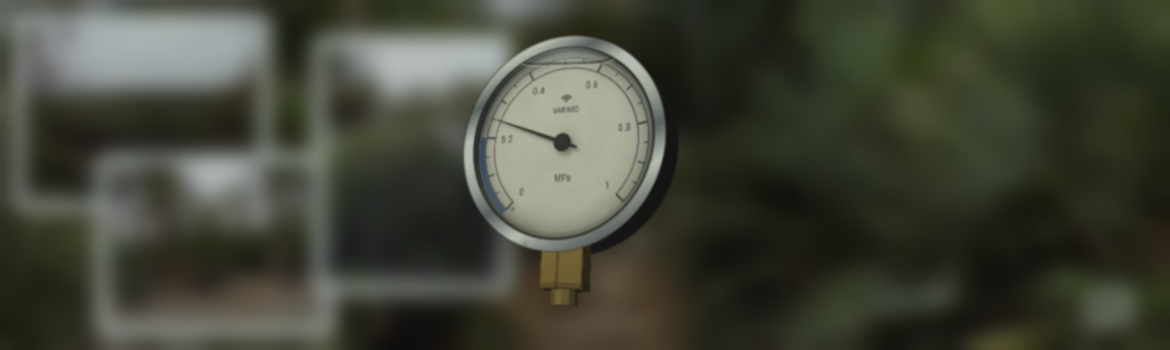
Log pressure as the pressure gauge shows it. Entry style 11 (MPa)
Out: 0.25 (MPa)
